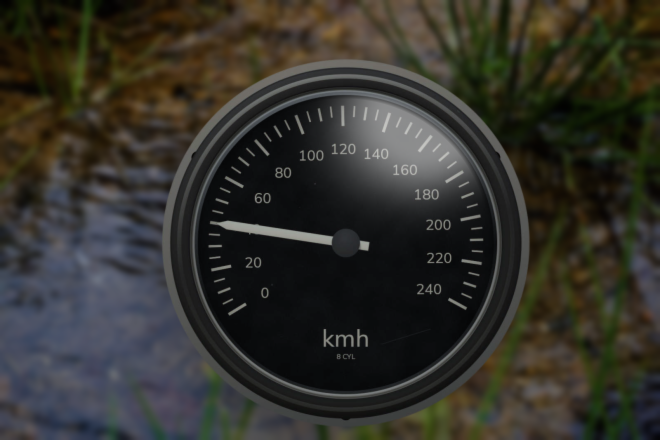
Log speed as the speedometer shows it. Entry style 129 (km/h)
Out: 40 (km/h)
